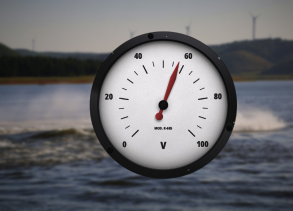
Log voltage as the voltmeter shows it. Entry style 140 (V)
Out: 57.5 (V)
